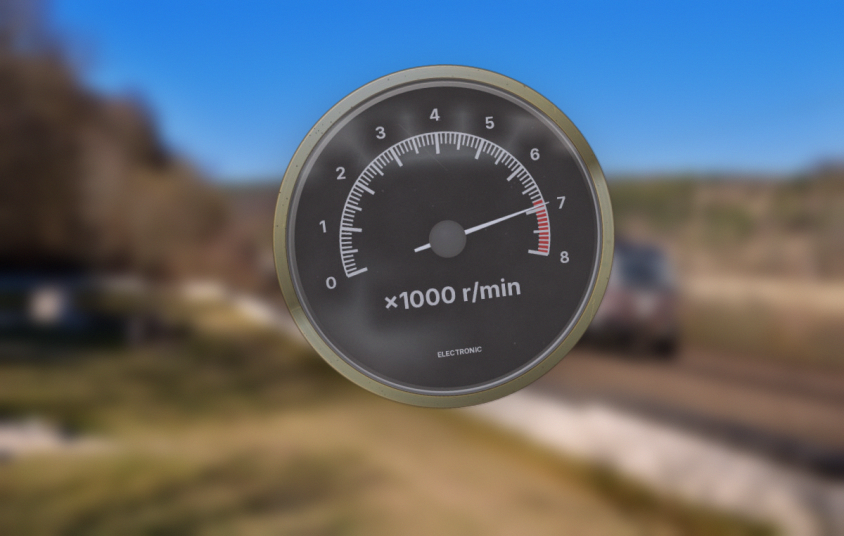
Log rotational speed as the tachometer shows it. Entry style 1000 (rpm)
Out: 6900 (rpm)
